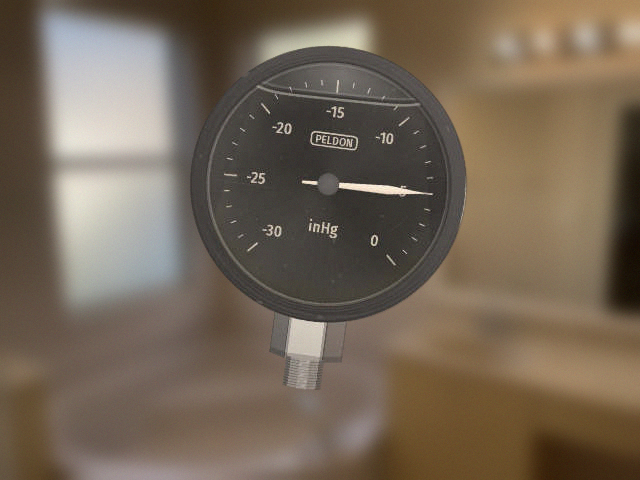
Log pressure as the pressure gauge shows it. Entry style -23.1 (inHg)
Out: -5 (inHg)
